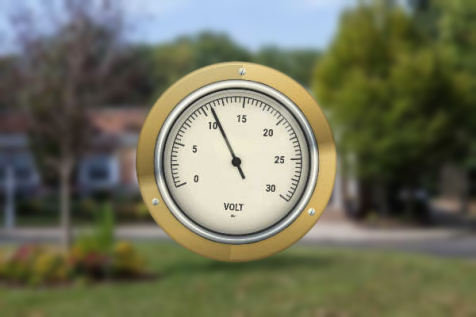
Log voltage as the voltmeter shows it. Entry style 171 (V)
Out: 11 (V)
